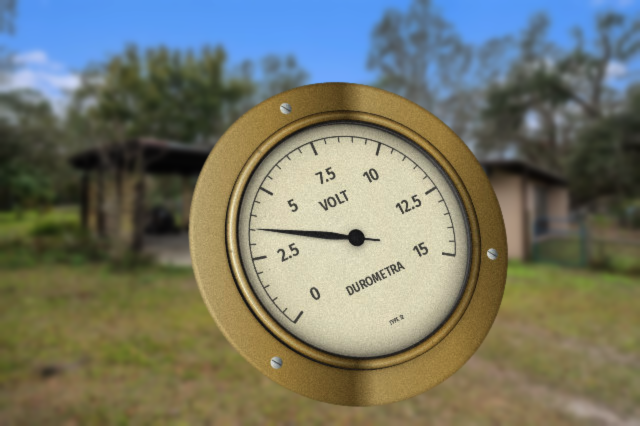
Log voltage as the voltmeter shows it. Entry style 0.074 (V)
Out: 3.5 (V)
